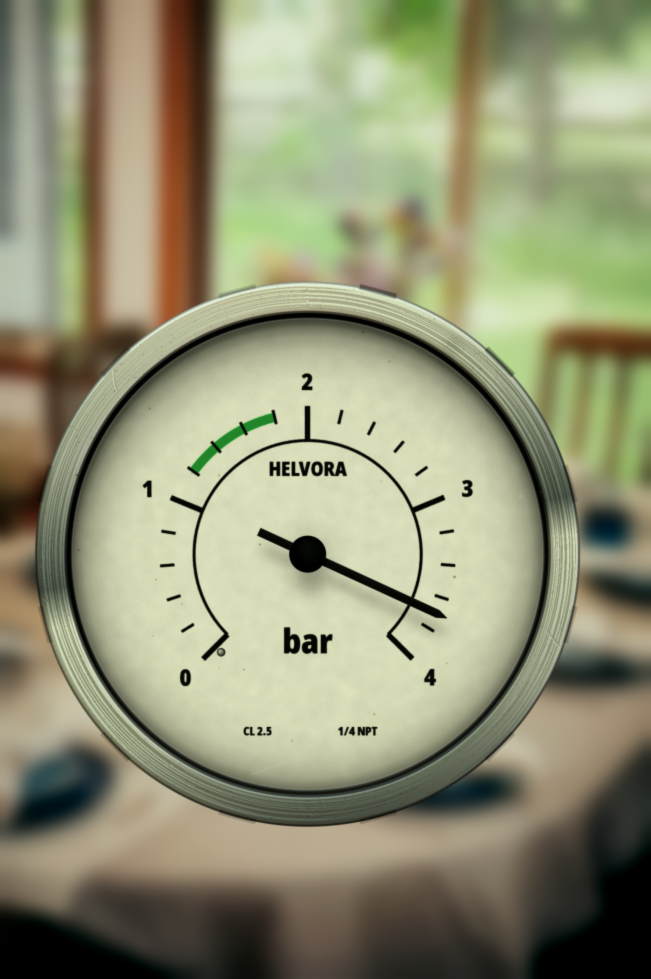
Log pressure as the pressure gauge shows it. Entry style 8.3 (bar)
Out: 3.7 (bar)
